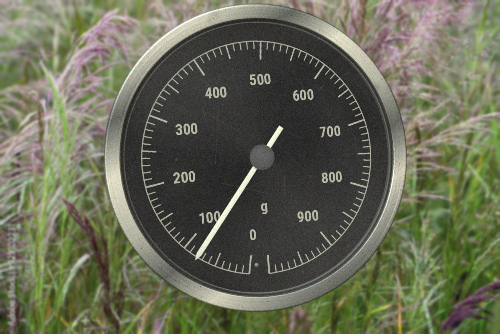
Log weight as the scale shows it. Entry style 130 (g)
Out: 80 (g)
